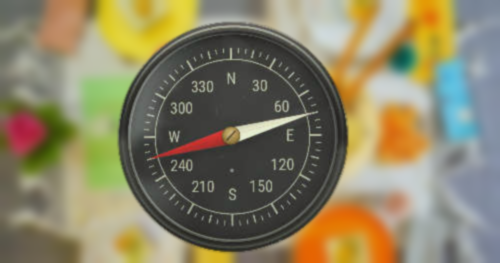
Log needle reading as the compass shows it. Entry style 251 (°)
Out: 255 (°)
